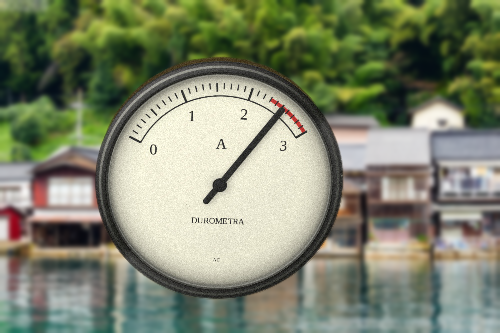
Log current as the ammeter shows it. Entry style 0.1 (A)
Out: 2.5 (A)
